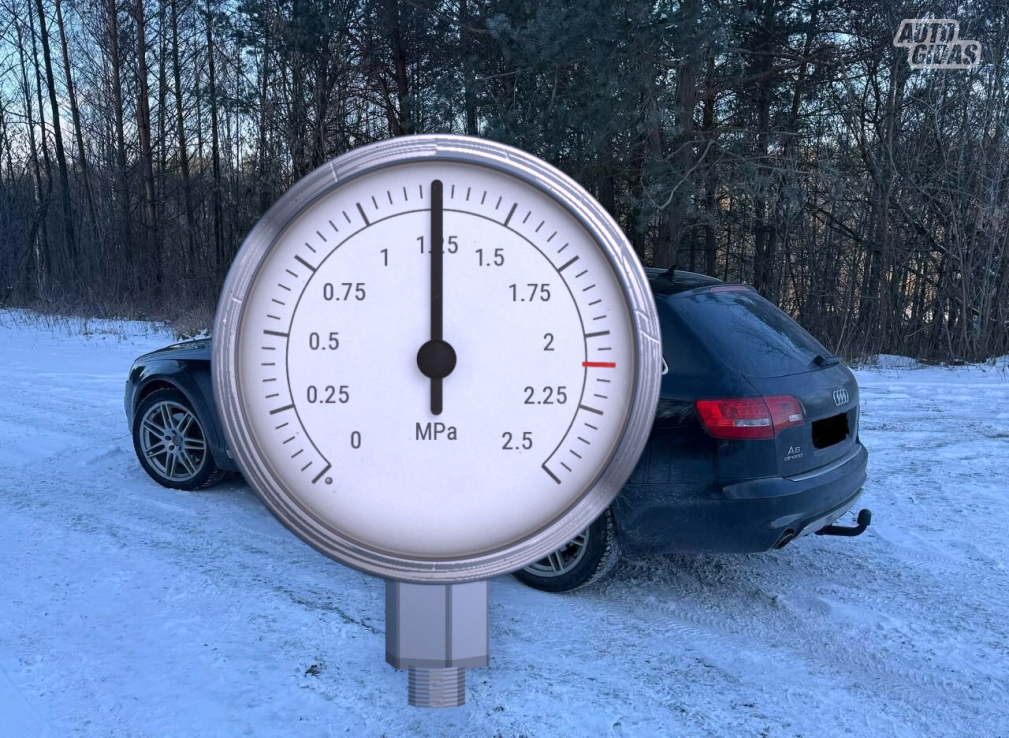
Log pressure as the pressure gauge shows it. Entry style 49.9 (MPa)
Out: 1.25 (MPa)
